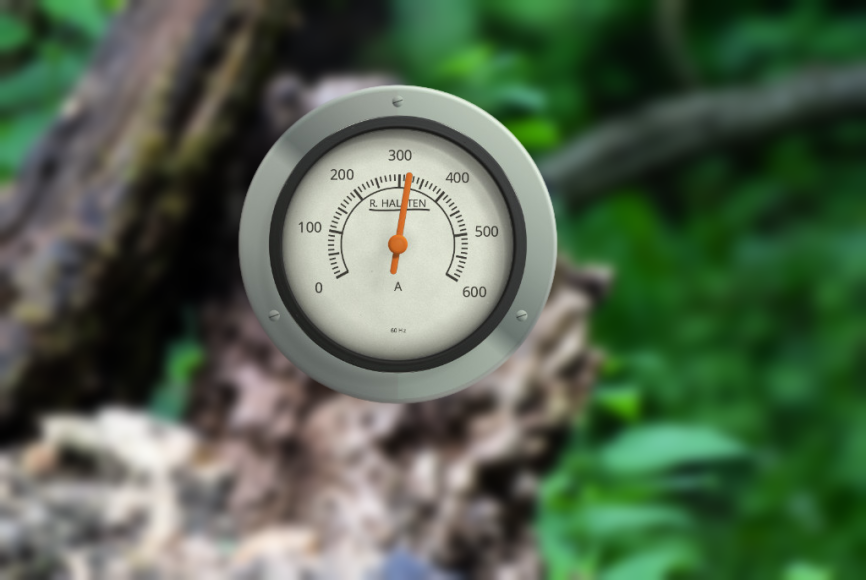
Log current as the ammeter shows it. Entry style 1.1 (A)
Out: 320 (A)
